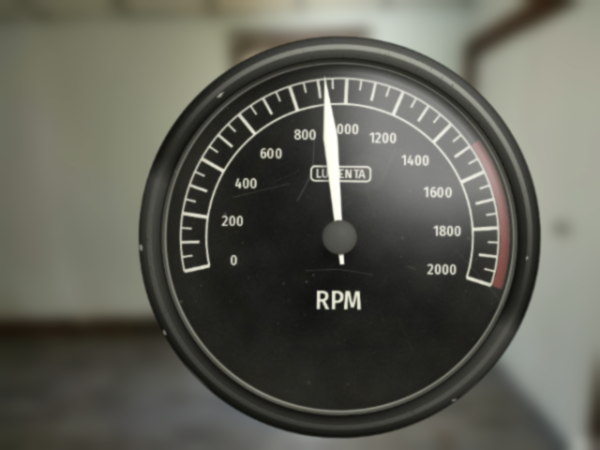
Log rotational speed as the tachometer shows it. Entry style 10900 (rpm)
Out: 925 (rpm)
